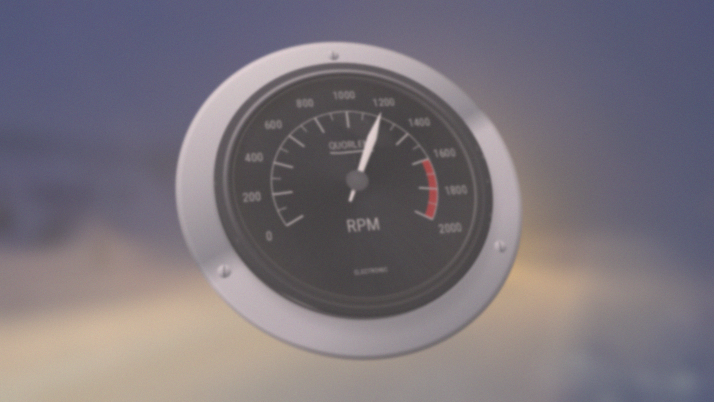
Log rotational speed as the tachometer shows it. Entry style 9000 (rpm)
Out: 1200 (rpm)
